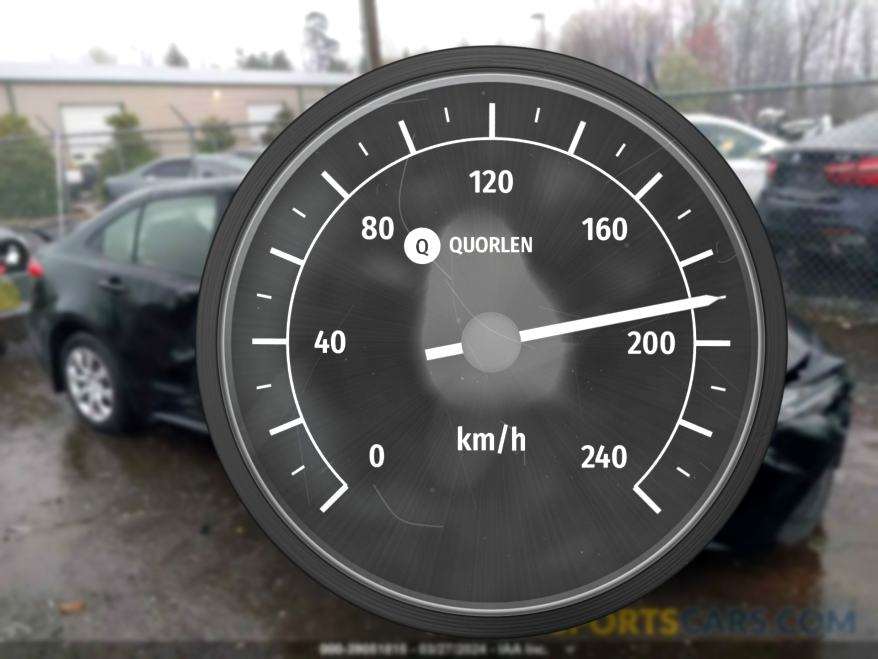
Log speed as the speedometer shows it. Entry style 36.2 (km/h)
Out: 190 (km/h)
